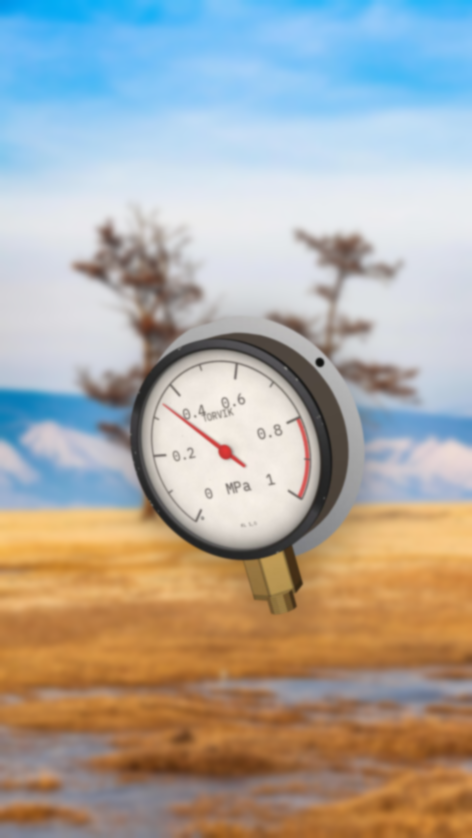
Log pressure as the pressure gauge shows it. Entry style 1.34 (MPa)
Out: 0.35 (MPa)
